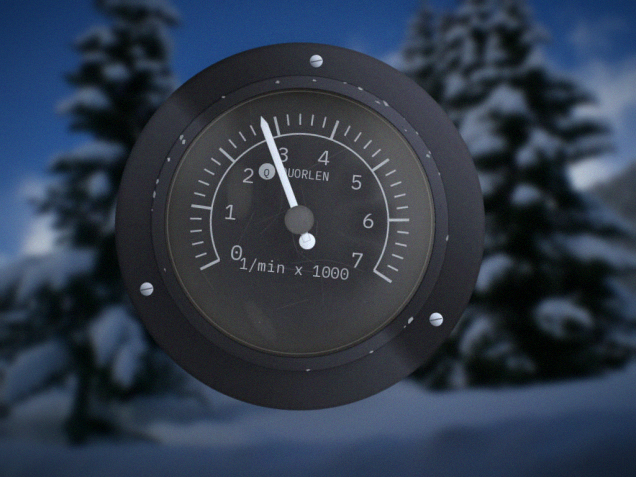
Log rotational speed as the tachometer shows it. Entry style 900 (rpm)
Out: 2800 (rpm)
